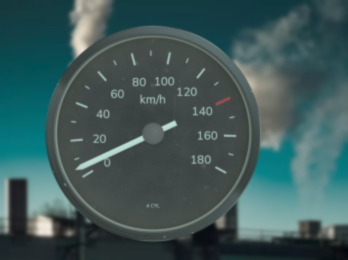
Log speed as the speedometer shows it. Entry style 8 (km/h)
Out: 5 (km/h)
